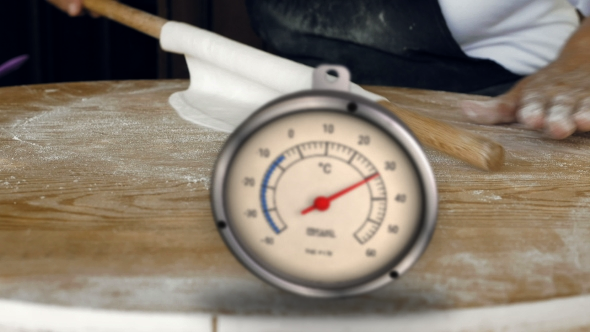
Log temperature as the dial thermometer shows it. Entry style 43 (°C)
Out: 30 (°C)
